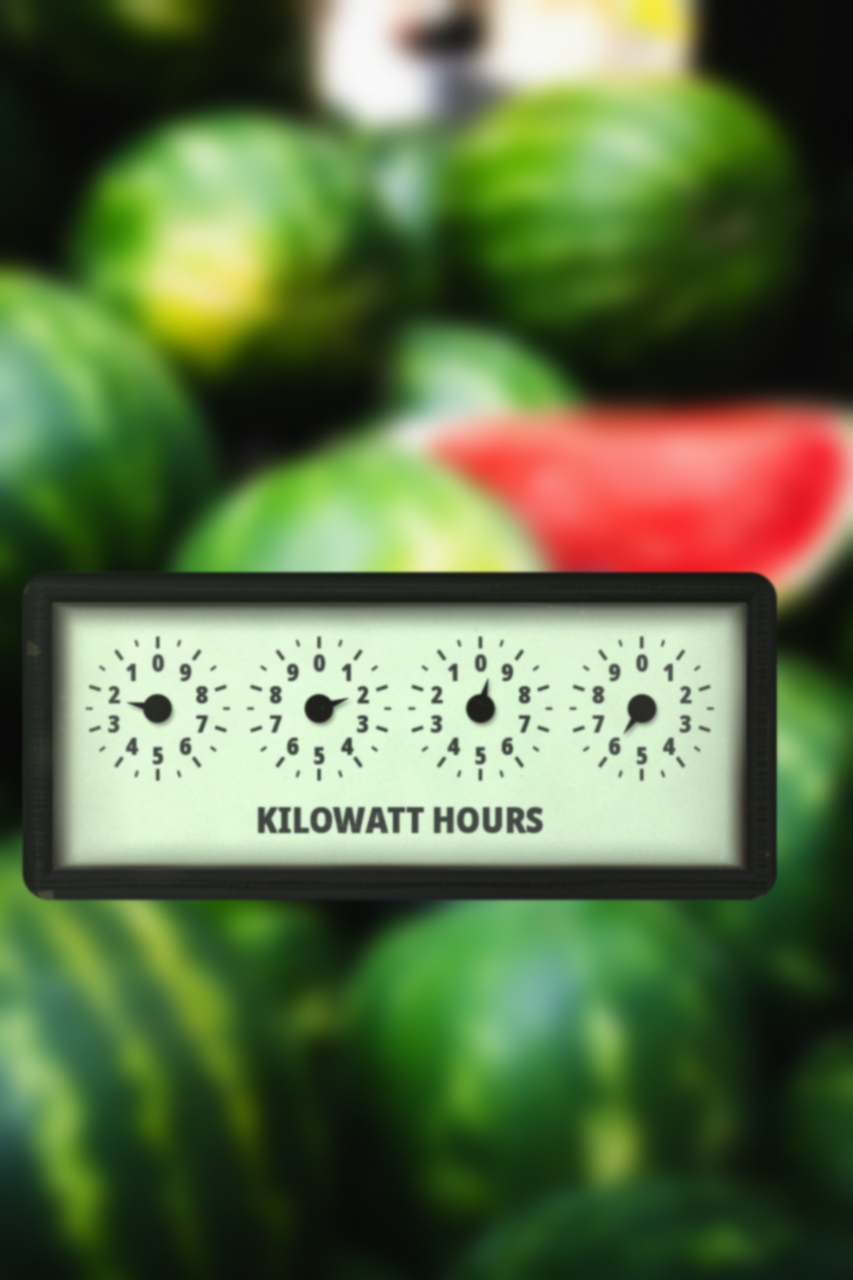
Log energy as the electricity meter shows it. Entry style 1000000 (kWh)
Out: 2196 (kWh)
